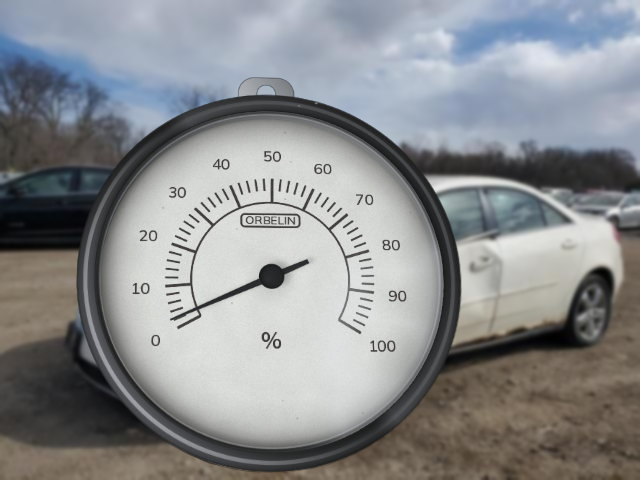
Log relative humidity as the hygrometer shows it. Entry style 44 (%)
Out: 2 (%)
